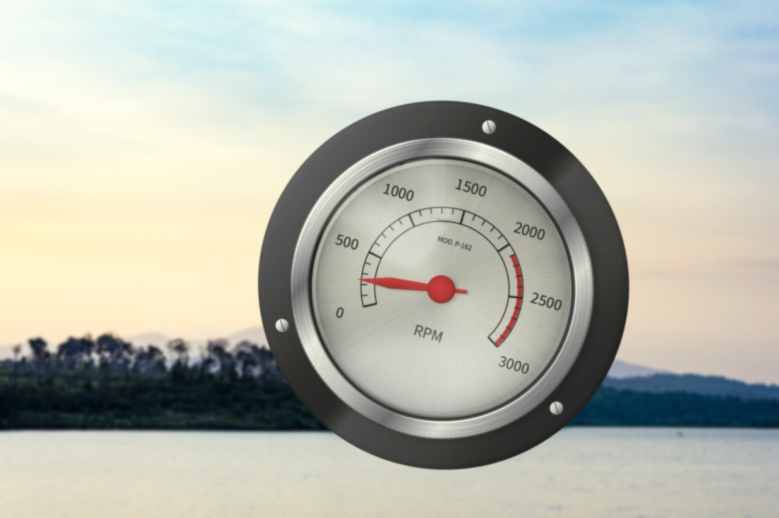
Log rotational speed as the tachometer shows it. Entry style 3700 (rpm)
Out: 250 (rpm)
